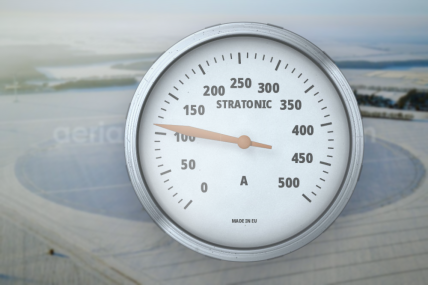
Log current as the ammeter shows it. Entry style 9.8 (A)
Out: 110 (A)
